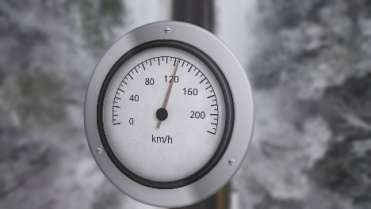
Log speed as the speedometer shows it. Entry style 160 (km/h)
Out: 125 (km/h)
